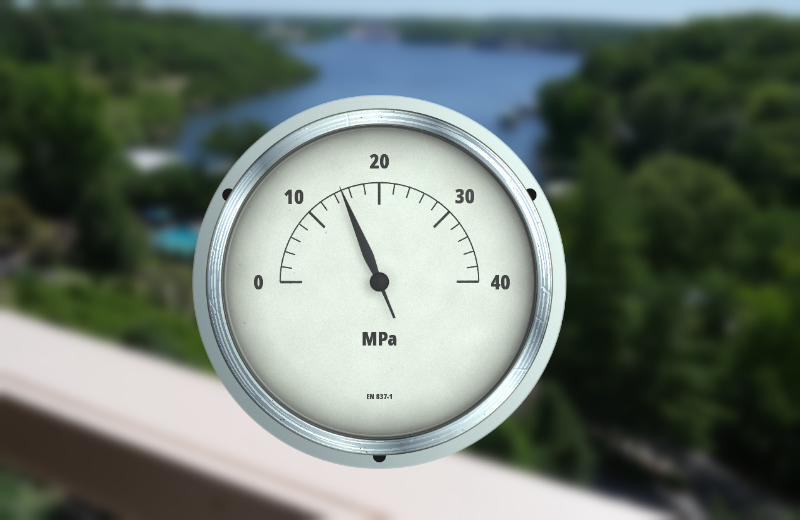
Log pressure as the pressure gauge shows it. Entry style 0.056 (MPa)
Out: 15 (MPa)
